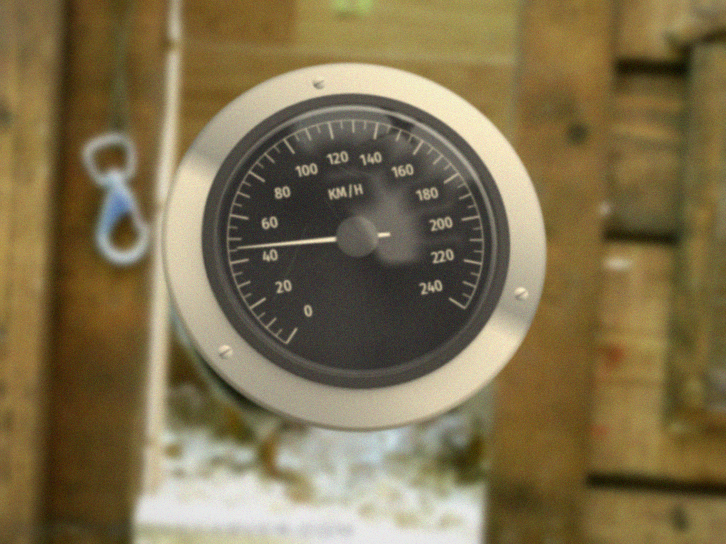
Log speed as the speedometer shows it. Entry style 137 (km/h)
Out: 45 (km/h)
